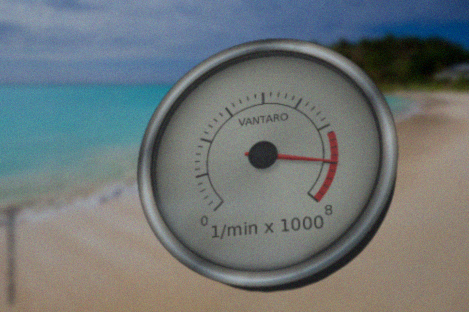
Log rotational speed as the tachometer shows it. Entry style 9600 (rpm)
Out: 7000 (rpm)
